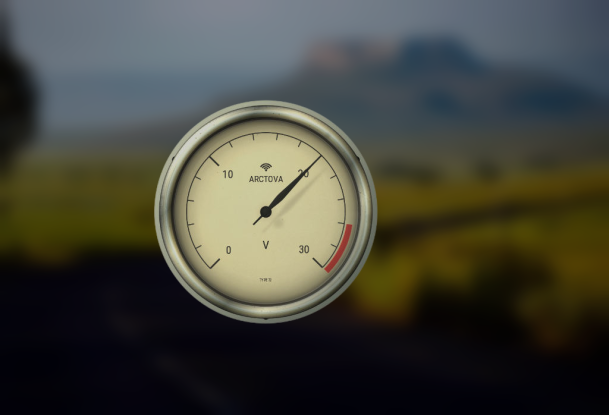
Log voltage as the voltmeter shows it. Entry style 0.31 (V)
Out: 20 (V)
